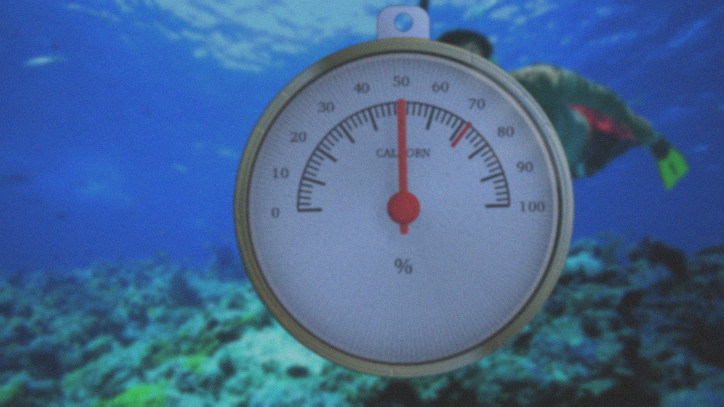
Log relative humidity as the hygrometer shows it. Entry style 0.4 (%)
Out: 50 (%)
